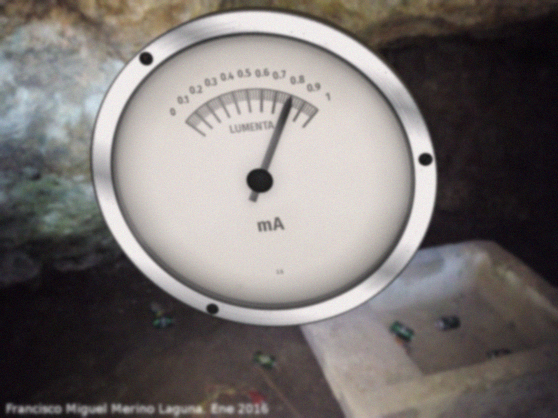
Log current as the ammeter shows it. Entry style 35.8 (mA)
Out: 0.8 (mA)
